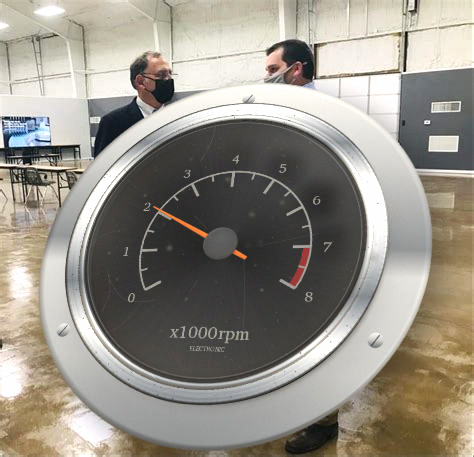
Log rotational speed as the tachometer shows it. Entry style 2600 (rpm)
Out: 2000 (rpm)
